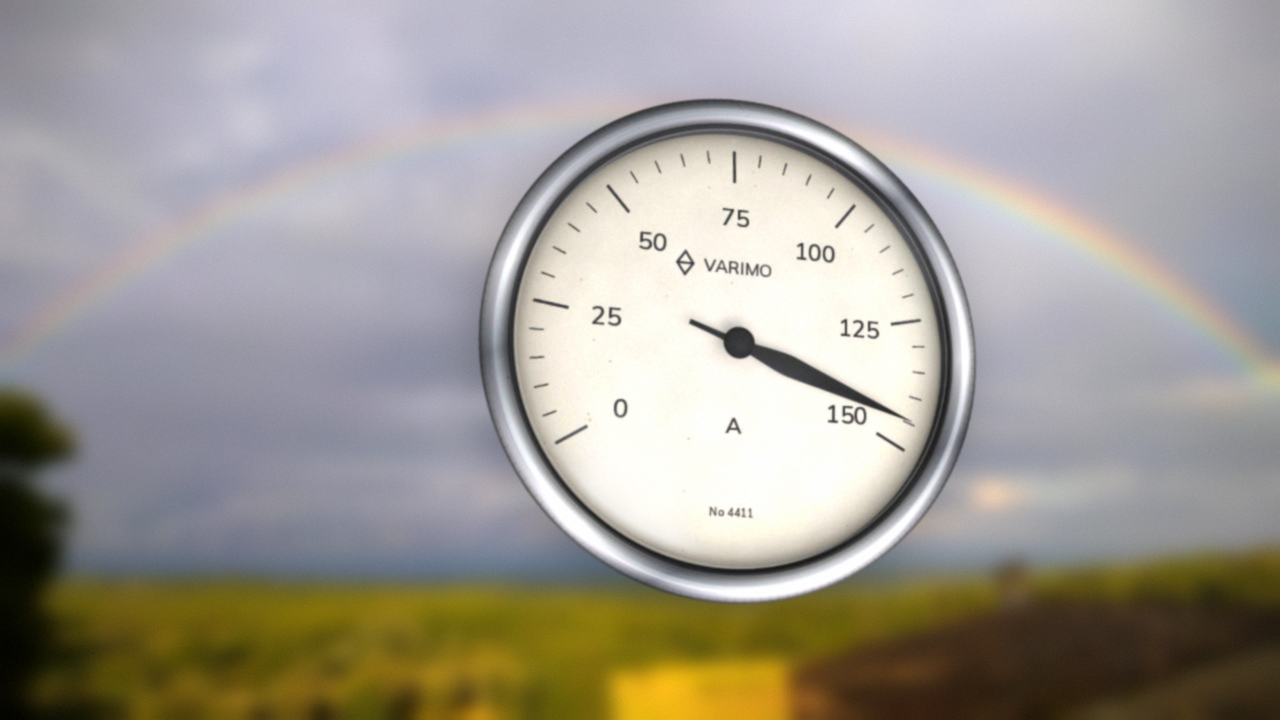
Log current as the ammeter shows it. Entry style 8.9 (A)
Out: 145 (A)
